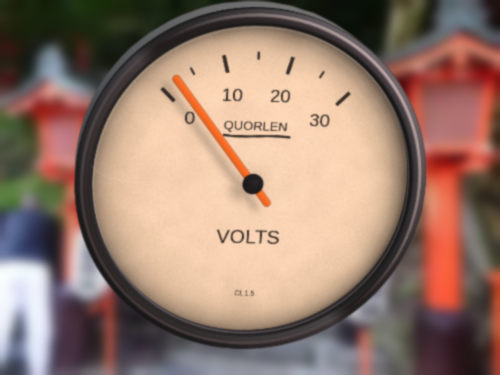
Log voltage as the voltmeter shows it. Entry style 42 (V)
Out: 2.5 (V)
